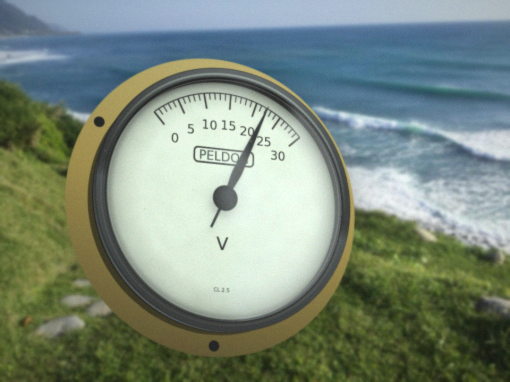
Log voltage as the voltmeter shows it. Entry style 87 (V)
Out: 22 (V)
